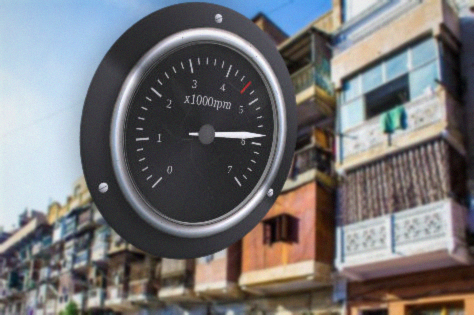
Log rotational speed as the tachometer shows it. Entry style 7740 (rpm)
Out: 5800 (rpm)
